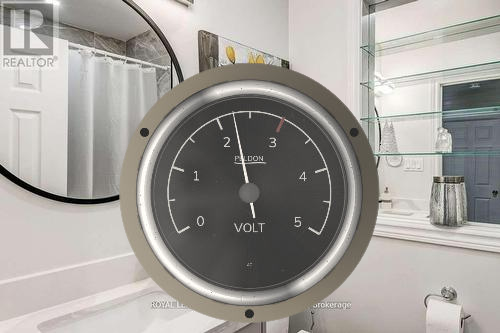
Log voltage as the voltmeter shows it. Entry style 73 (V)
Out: 2.25 (V)
